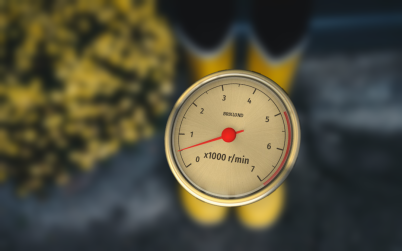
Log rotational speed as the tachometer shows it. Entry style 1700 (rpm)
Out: 500 (rpm)
